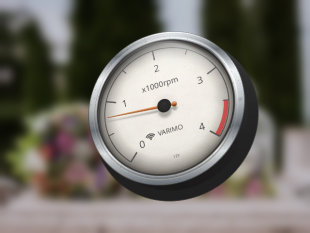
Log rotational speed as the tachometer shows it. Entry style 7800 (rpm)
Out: 750 (rpm)
